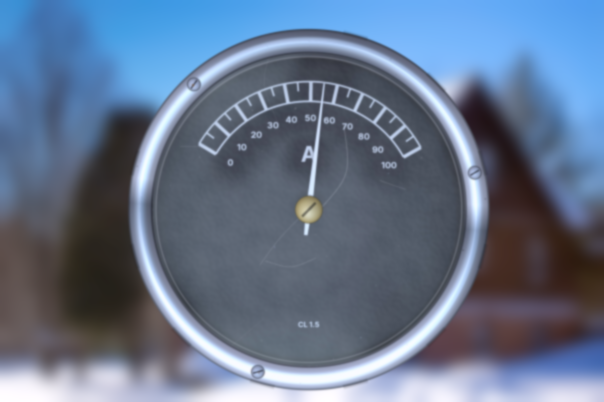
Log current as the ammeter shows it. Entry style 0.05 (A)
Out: 55 (A)
